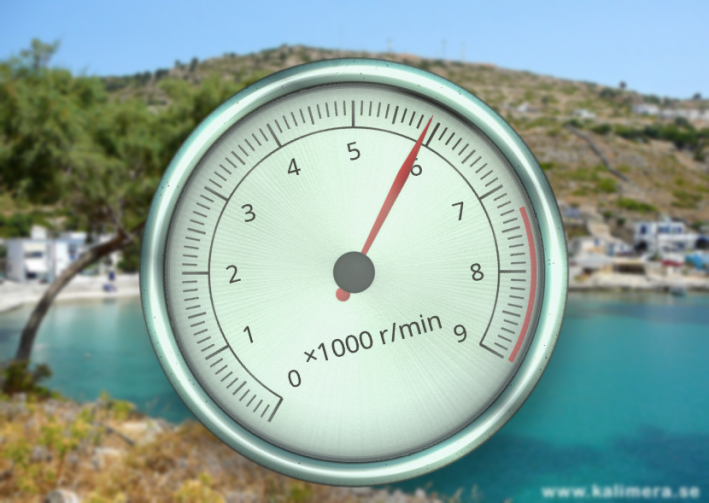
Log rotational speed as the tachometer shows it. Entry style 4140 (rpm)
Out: 5900 (rpm)
